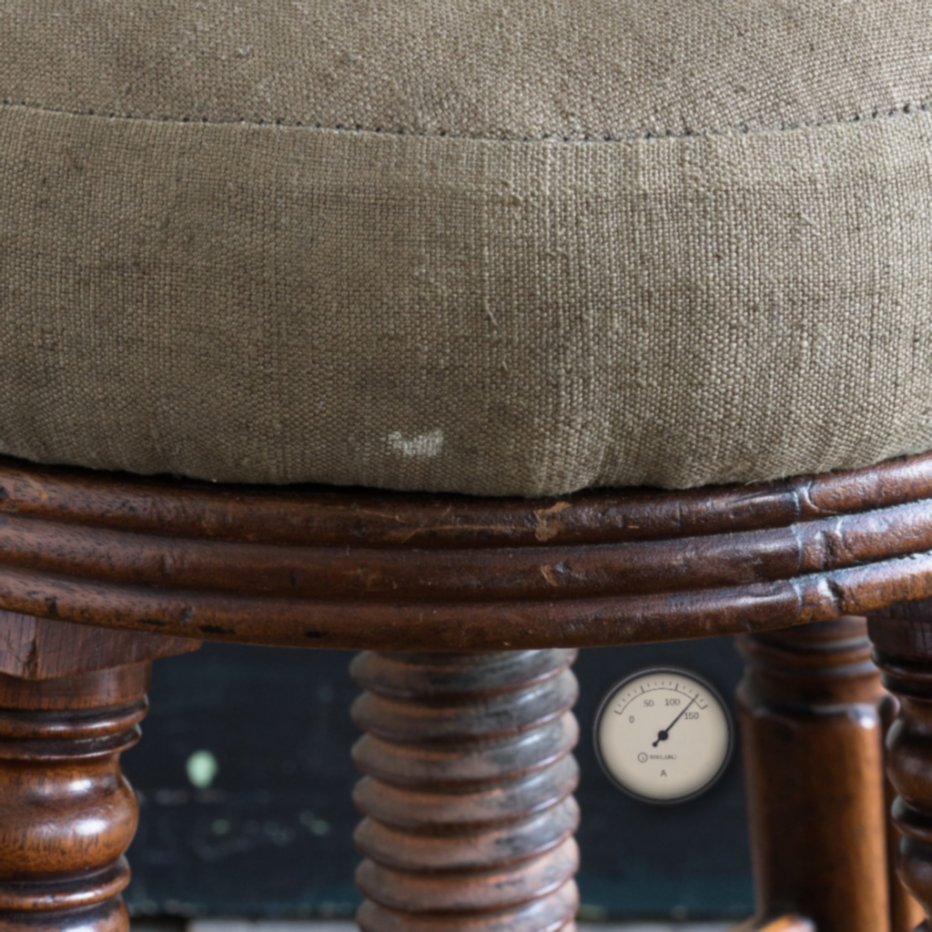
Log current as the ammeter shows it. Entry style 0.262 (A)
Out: 130 (A)
